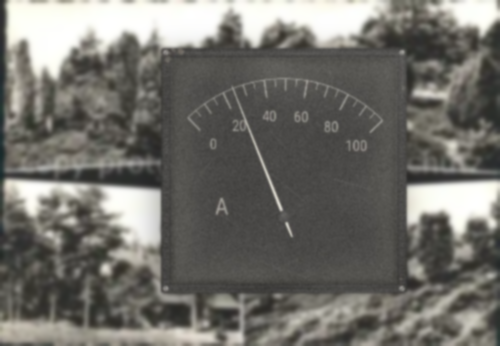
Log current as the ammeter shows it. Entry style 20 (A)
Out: 25 (A)
